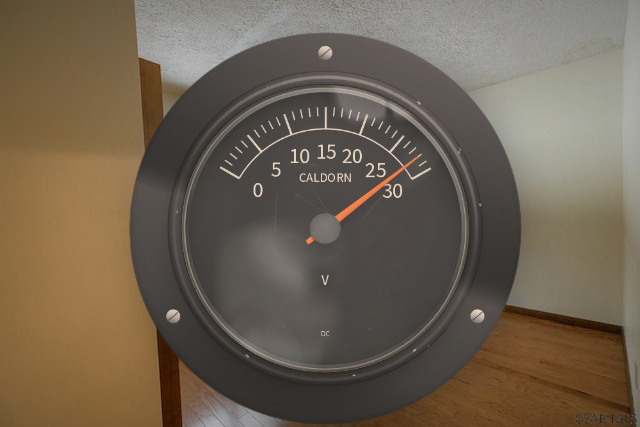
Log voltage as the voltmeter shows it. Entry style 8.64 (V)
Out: 28 (V)
